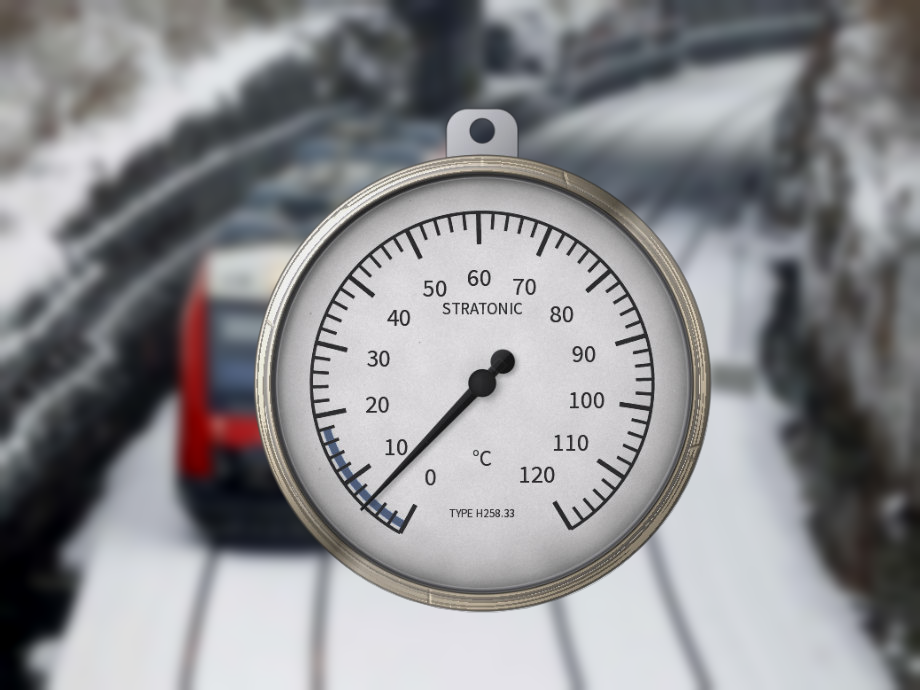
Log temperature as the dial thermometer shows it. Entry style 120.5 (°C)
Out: 6 (°C)
